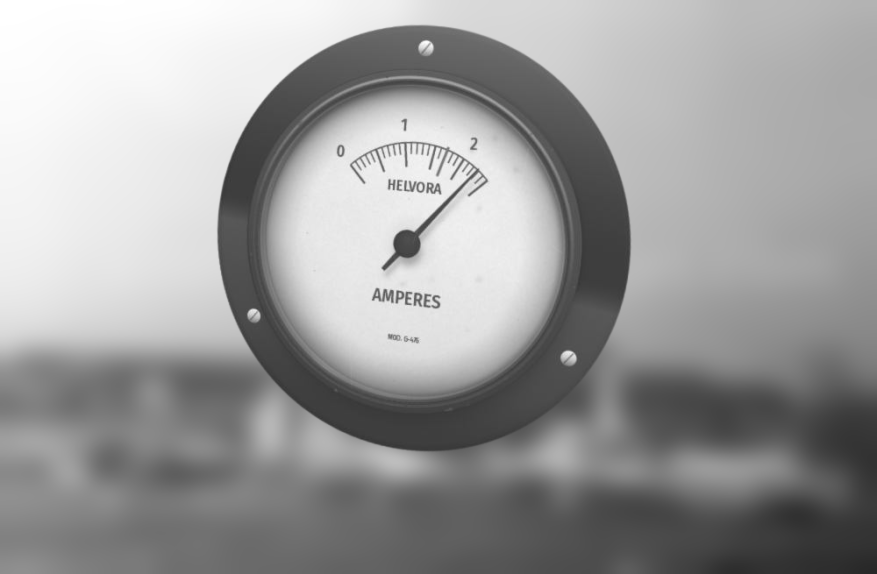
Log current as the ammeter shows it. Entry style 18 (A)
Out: 2.3 (A)
